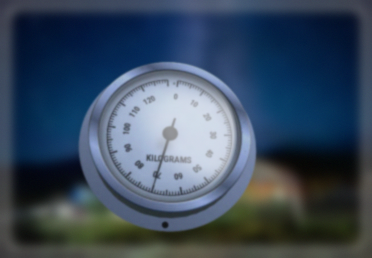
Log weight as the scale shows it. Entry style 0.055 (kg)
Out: 70 (kg)
